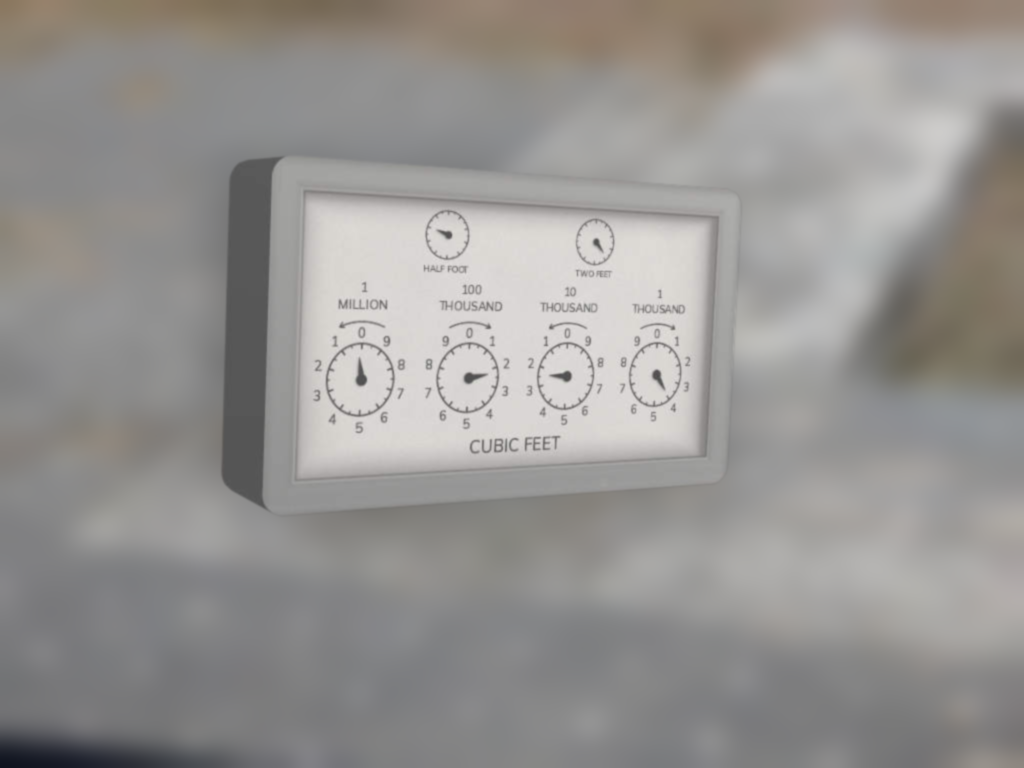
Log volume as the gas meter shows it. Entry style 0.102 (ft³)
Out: 22400 (ft³)
